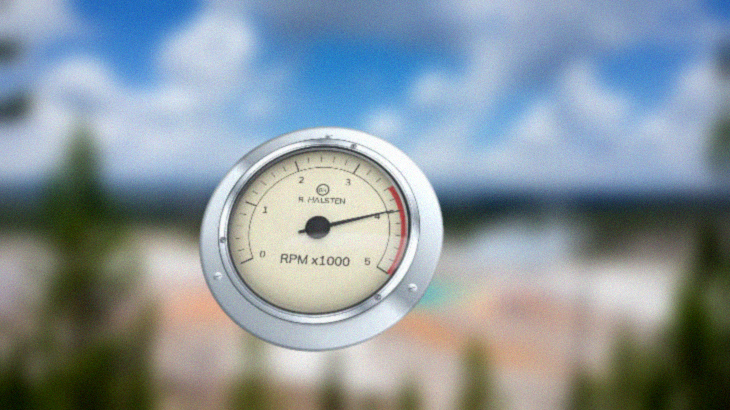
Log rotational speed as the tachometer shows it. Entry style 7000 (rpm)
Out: 4000 (rpm)
